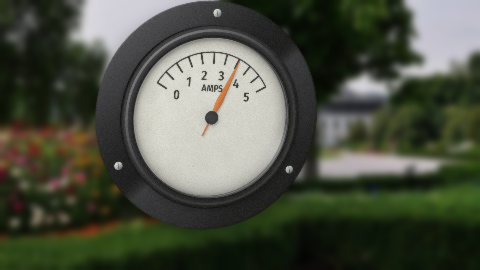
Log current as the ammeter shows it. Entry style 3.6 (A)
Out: 3.5 (A)
